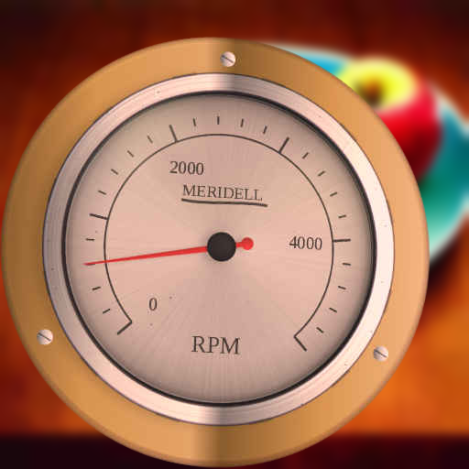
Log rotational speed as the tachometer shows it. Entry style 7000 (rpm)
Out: 600 (rpm)
